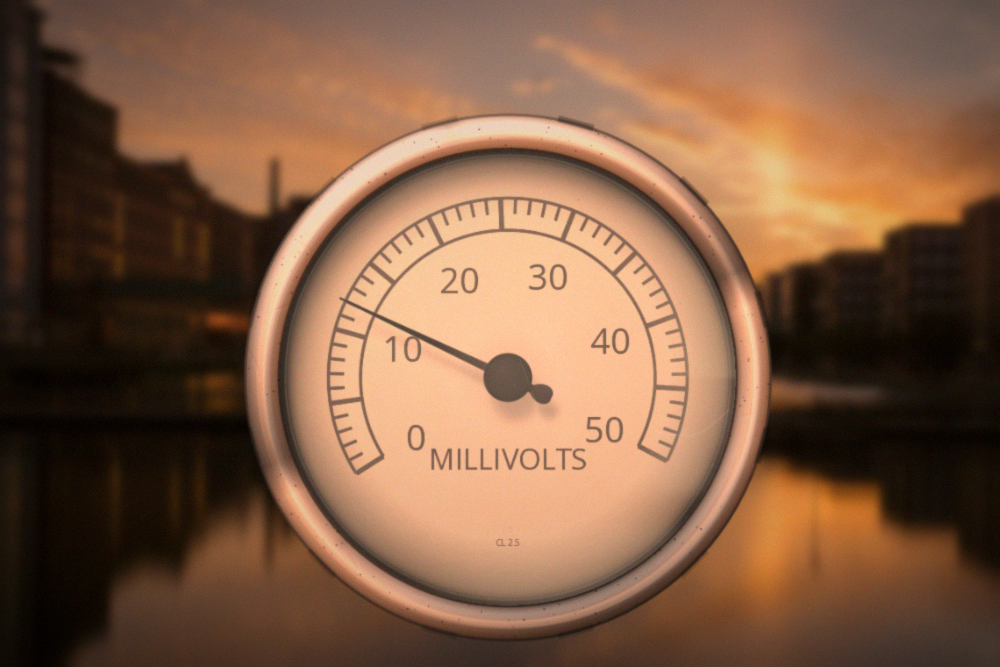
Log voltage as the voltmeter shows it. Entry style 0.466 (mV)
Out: 12 (mV)
